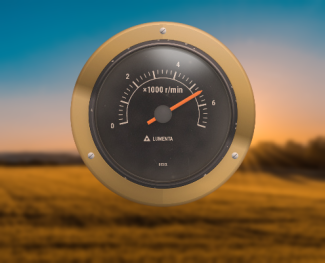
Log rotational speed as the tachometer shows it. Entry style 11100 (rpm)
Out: 5400 (rpm)
